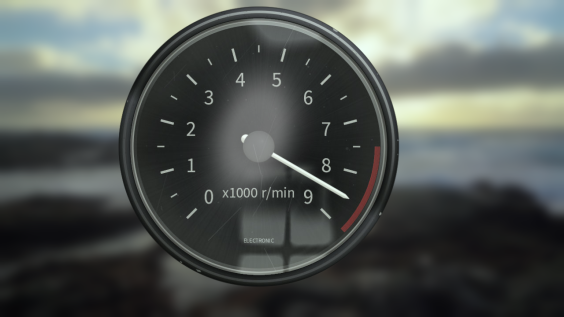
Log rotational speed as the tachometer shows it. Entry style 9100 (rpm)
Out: 8500 (rpm)
